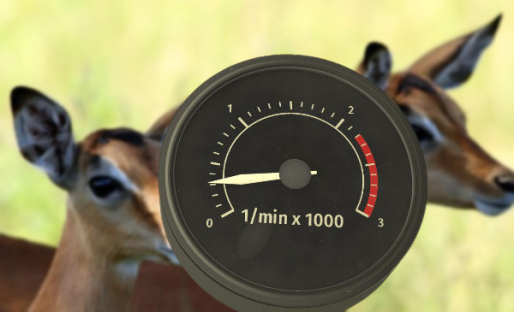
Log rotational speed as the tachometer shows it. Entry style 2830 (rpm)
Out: 300 (rpm)
